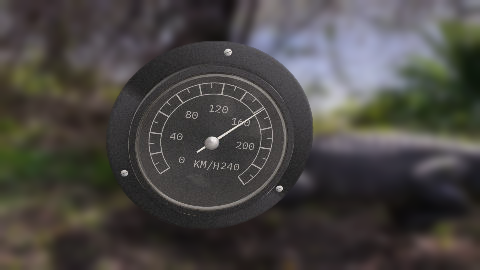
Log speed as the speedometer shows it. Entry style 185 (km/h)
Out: 160 (km/h)
